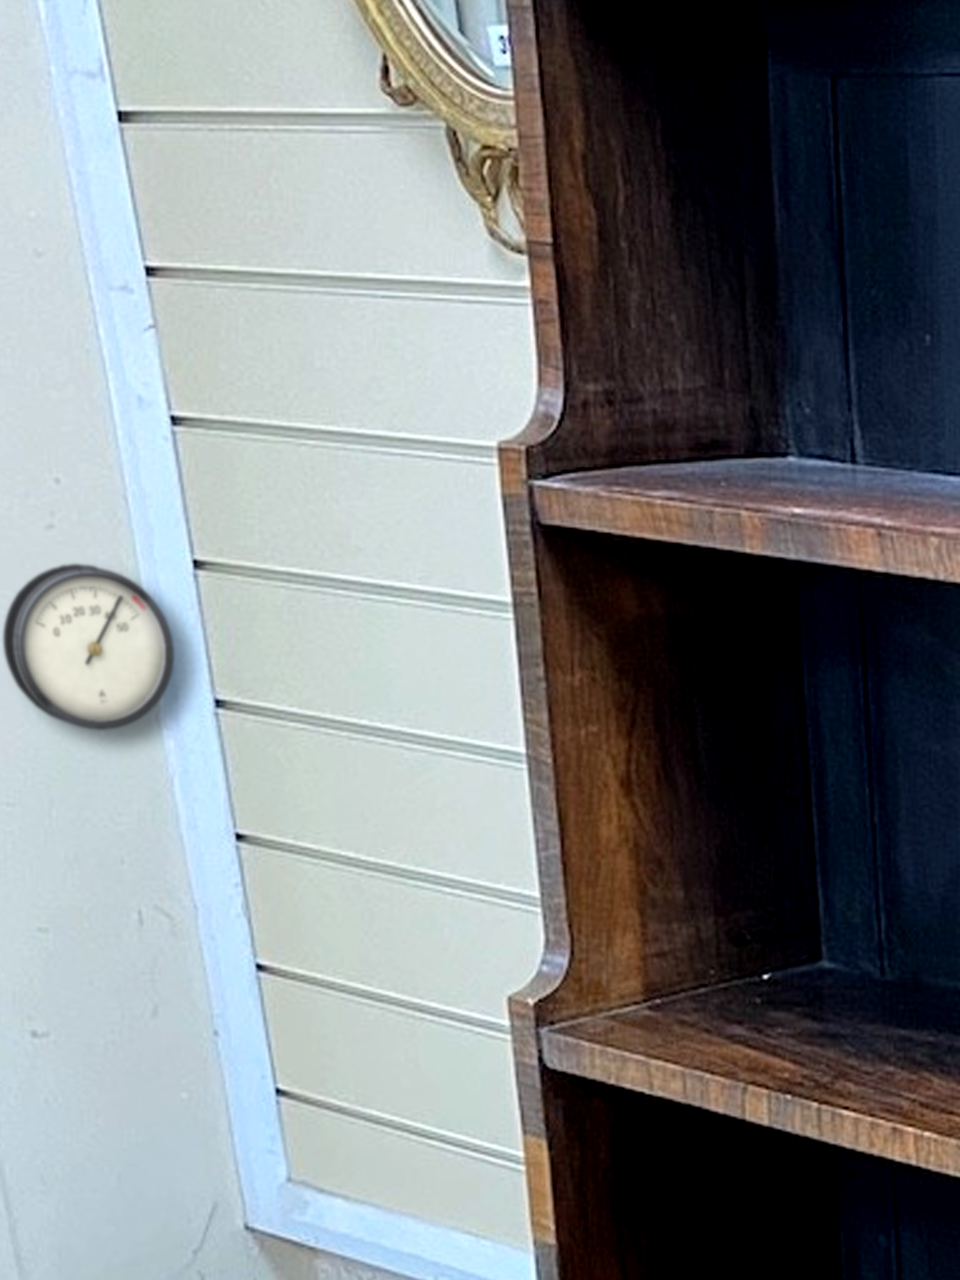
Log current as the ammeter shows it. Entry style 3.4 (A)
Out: 40 (A)
